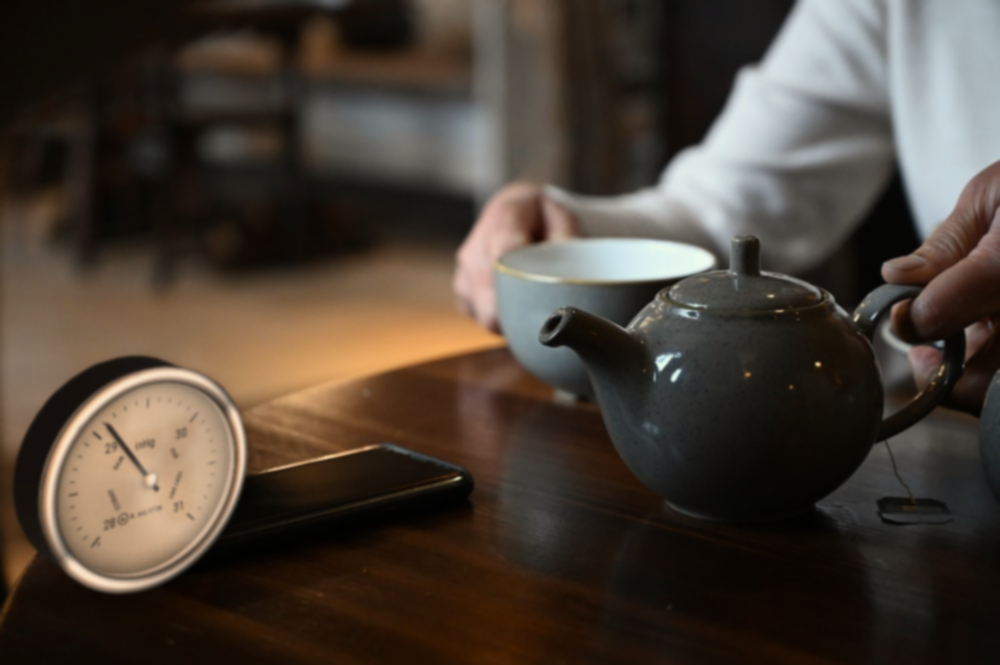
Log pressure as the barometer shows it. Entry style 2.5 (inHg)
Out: 29.1 (inHg)
